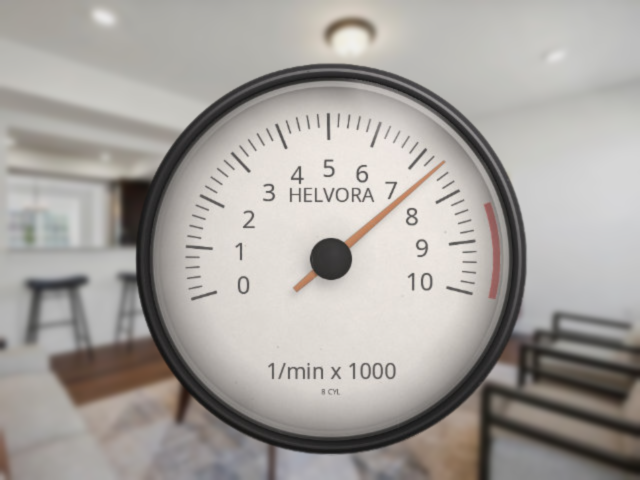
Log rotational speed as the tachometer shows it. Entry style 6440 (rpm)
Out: 7400 (rpm)
